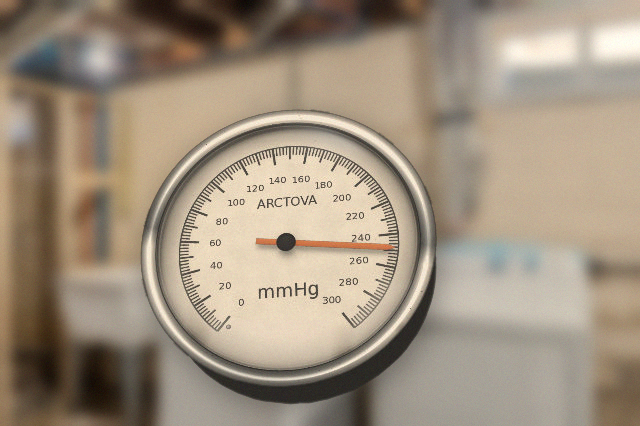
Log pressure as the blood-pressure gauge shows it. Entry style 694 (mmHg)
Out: 250 (mmHg)
